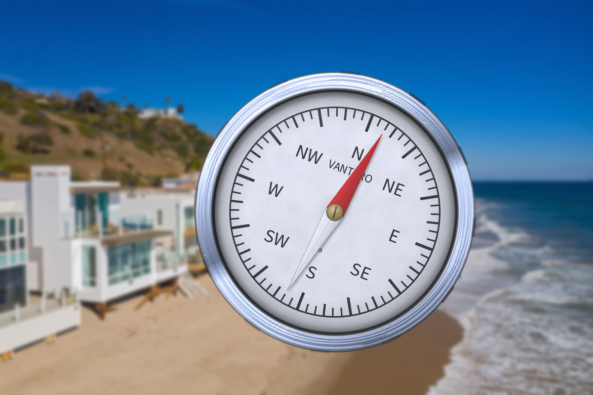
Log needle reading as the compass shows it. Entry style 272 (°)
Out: 10 (°)
